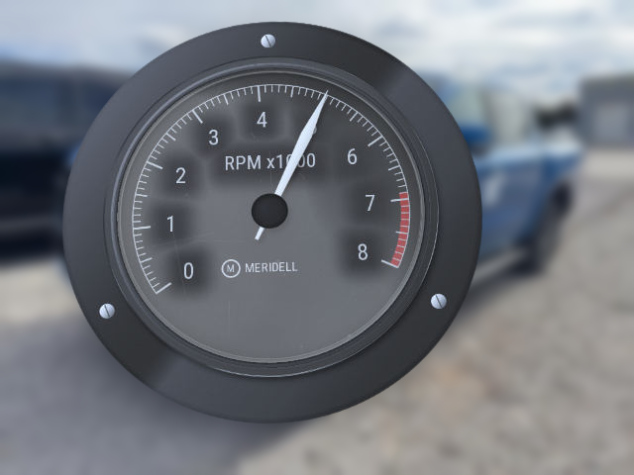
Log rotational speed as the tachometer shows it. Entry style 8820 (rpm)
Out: 5000 (rpm)
